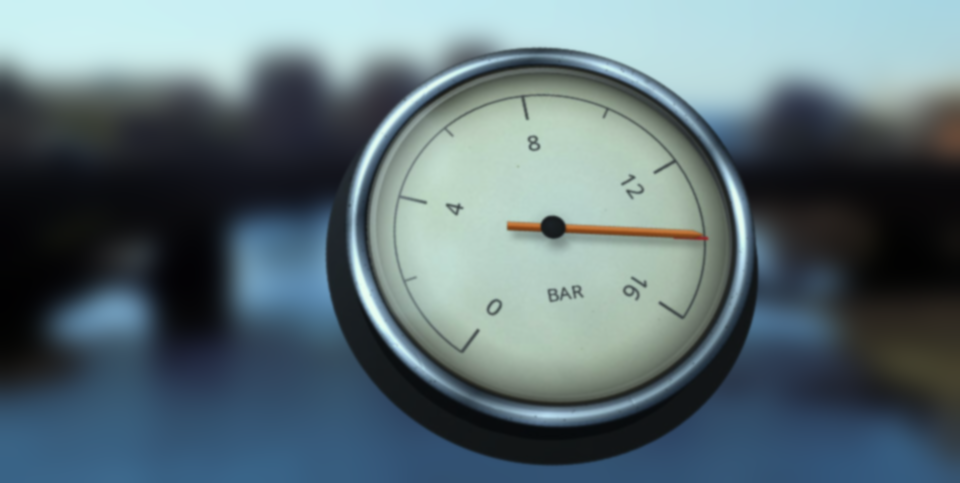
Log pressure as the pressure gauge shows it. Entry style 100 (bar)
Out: 14 (bar)
